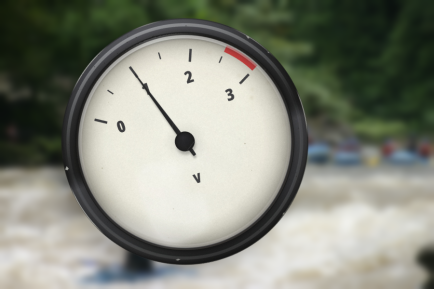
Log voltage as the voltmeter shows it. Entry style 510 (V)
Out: 1 (V)
